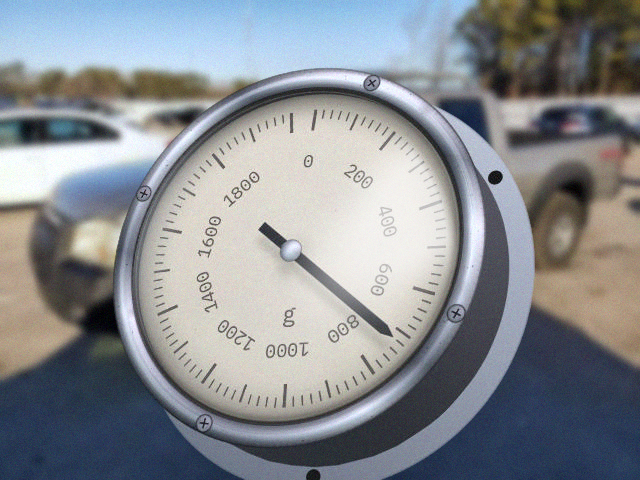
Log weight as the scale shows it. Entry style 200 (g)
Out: 720 (g)
